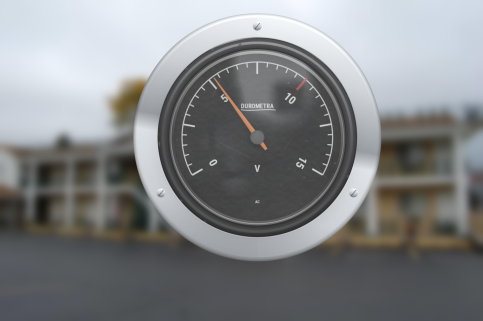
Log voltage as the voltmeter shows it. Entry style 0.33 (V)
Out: 5.25 (V)
